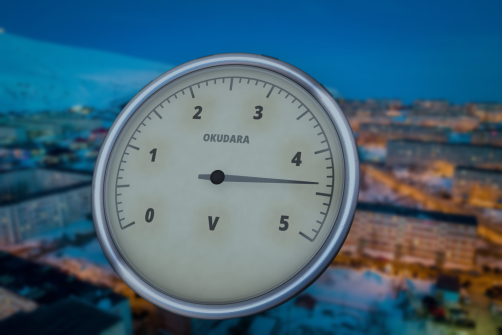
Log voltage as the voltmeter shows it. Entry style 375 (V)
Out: 4.4 (V)
